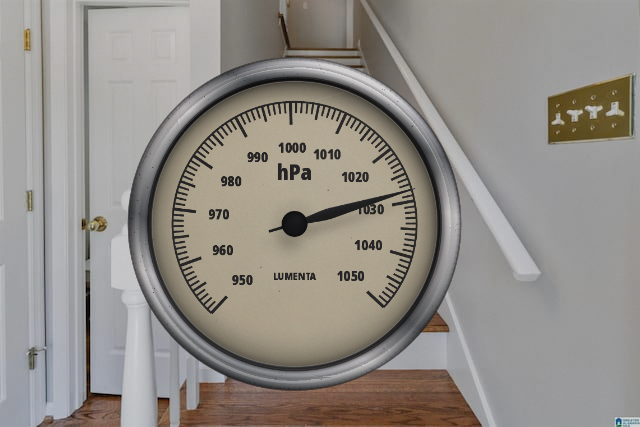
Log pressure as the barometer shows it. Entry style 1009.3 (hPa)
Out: 1028 (hPa)
